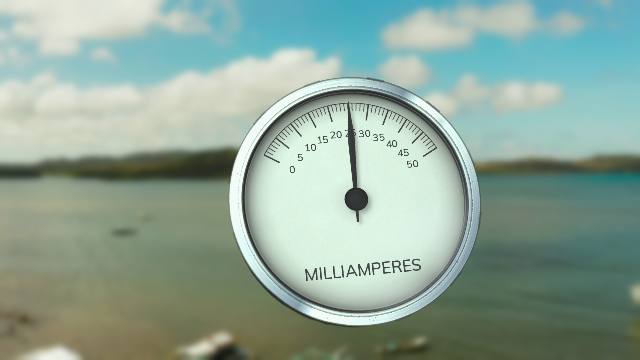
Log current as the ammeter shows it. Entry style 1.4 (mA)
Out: 25 (mA)
